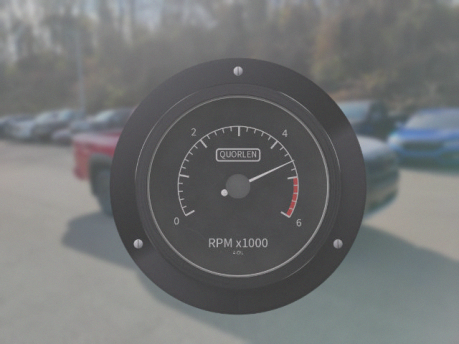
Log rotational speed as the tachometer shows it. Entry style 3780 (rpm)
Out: 4600 (rpm)
